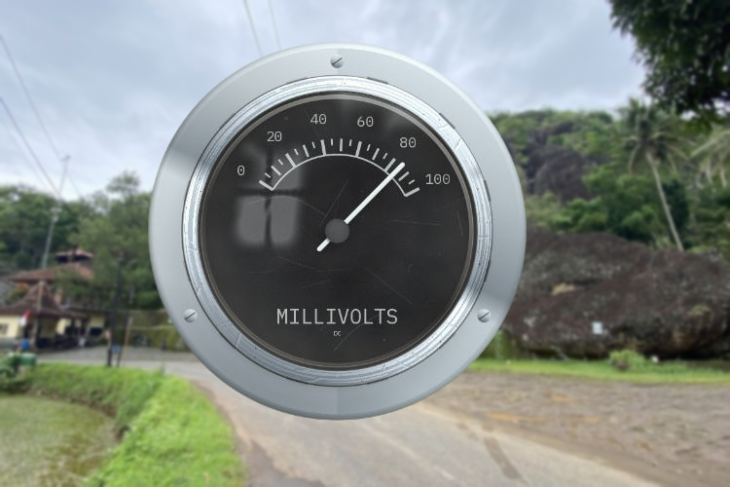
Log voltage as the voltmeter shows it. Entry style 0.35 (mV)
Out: 85 (mV)
